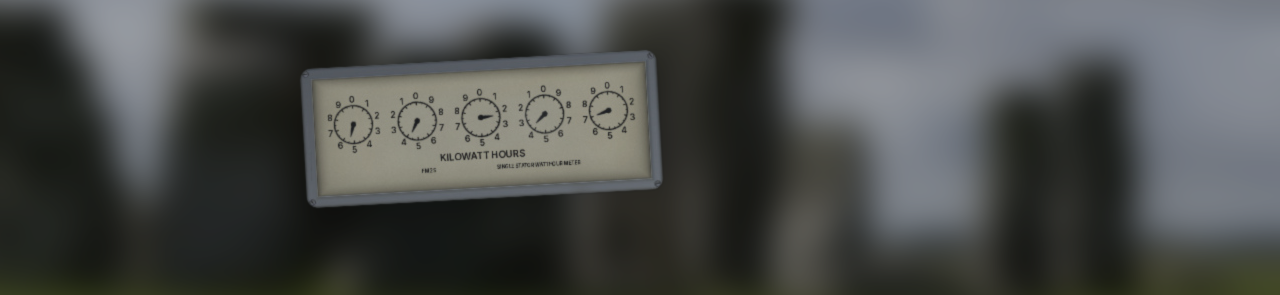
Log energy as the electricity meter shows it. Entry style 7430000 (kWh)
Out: 54237 (kWh)
